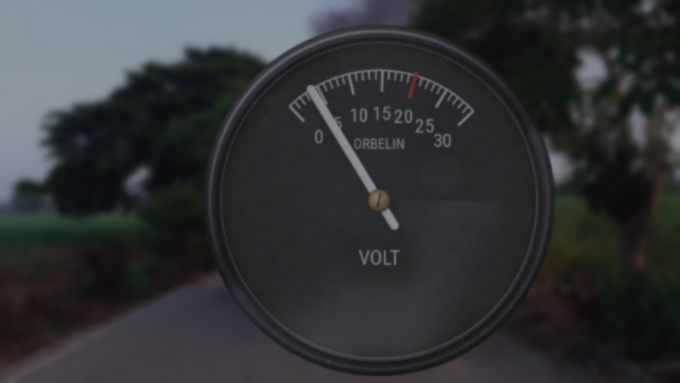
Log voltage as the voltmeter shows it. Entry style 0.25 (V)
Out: 4 (V)
